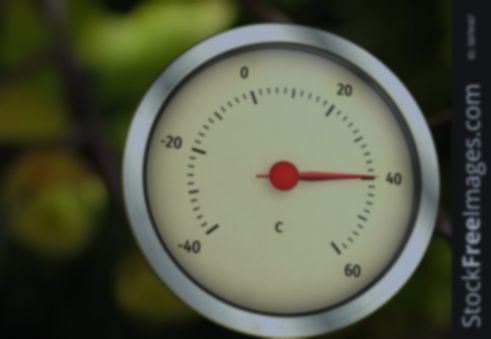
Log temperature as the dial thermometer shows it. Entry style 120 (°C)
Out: 40 (°C)
